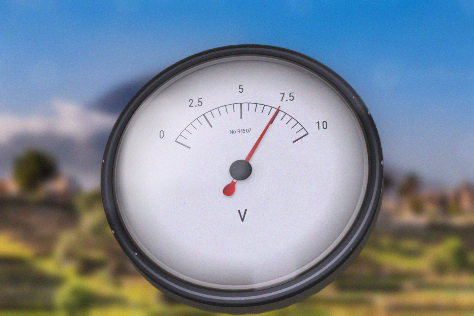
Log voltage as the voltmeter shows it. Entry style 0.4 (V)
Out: 7.5 (V)
